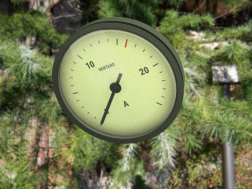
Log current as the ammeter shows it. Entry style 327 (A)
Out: 0 (A)
